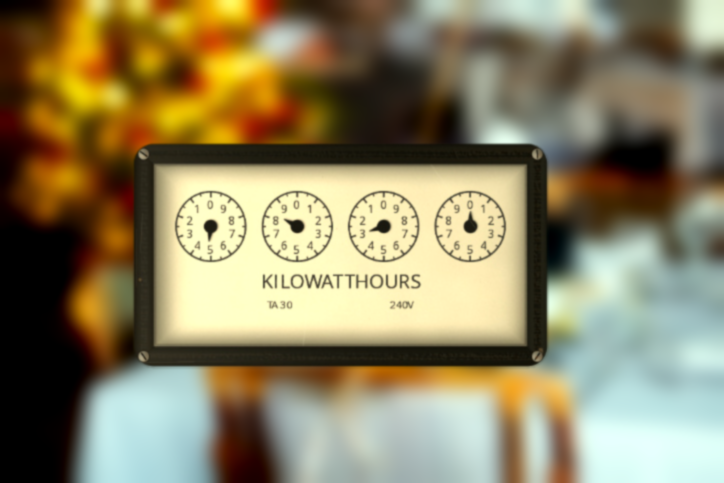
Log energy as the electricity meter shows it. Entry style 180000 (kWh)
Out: 4830 (kWh)
